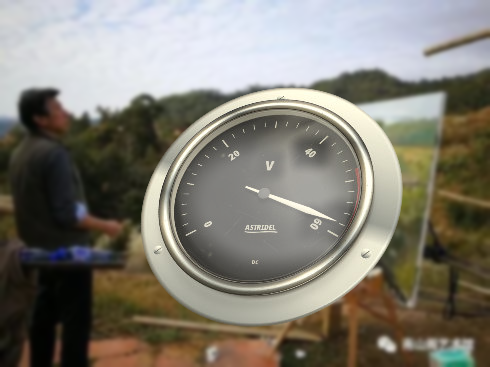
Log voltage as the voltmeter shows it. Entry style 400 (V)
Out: 58 (V)
